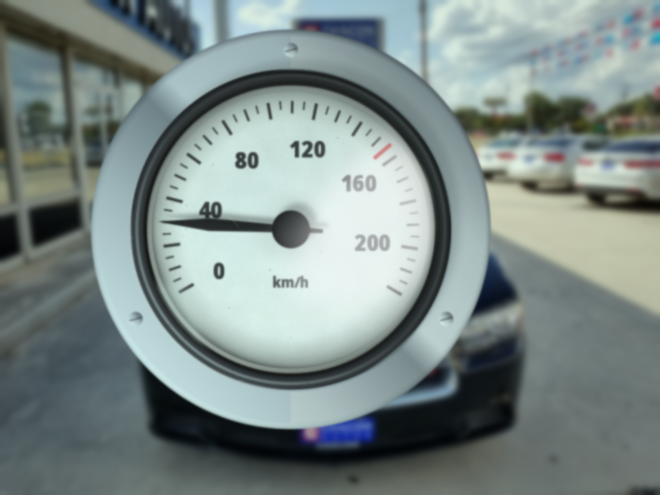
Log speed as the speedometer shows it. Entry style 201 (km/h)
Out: 30 (km/h)
